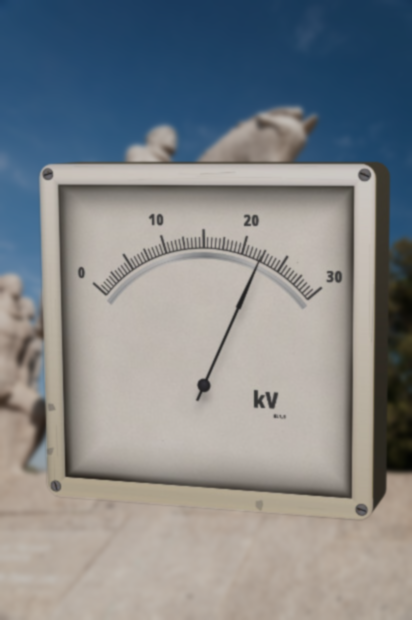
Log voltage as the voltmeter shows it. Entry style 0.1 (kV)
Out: 22.5 (kV)
